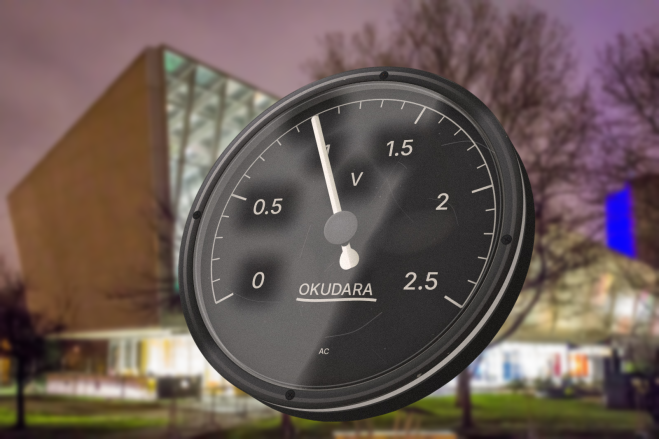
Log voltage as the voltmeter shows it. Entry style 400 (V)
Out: 1 (V)
